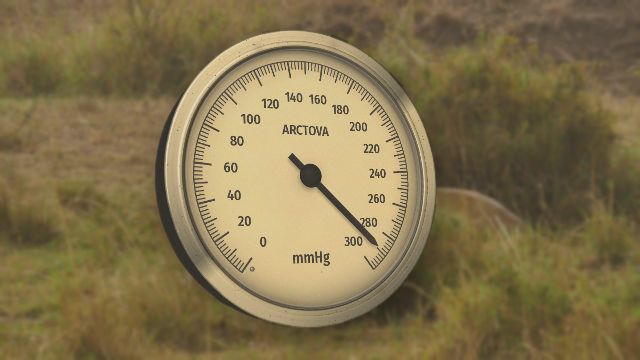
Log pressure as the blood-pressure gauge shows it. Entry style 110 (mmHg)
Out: 290 (mmHg)
